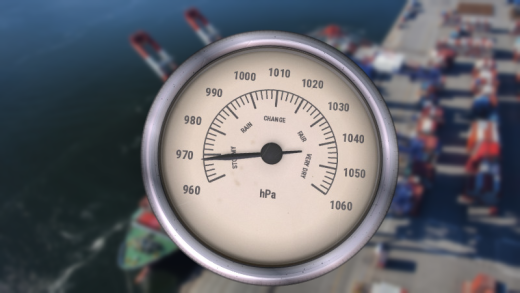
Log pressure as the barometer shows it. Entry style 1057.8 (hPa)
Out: 968 (hPa)
